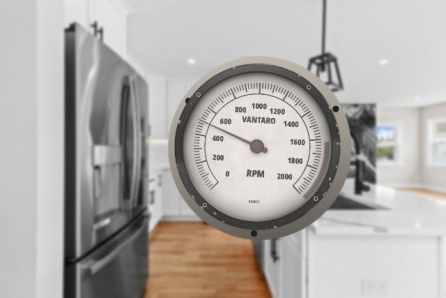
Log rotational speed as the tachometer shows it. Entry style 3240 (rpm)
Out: 500 (rpm)
